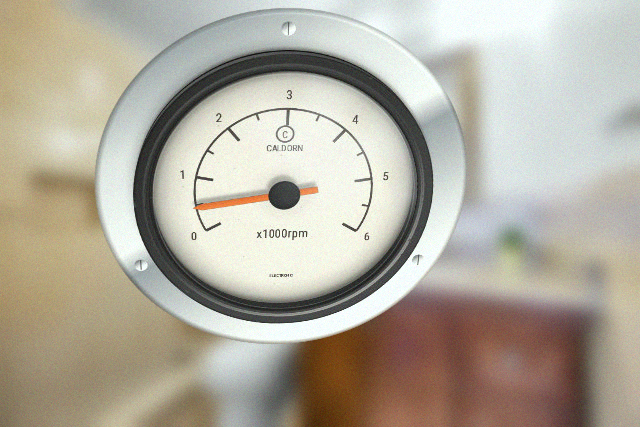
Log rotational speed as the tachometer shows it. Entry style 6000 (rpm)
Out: 500 (rpm)
